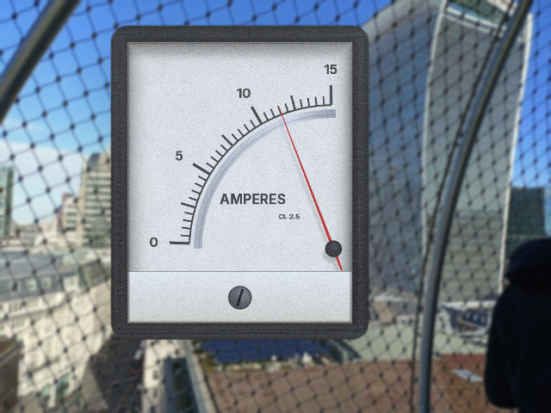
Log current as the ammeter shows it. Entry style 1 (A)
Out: 11.5 (A)
